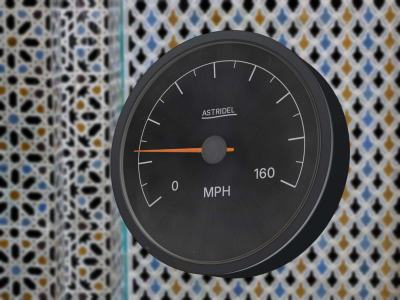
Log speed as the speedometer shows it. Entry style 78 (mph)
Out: 25 (mph)
